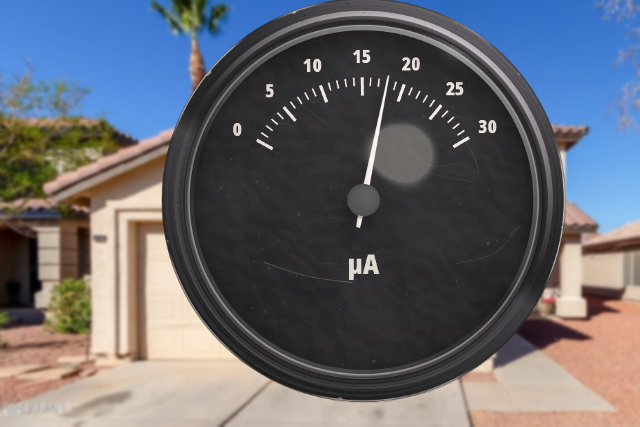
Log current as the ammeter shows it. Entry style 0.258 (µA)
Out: 18 (µA)
